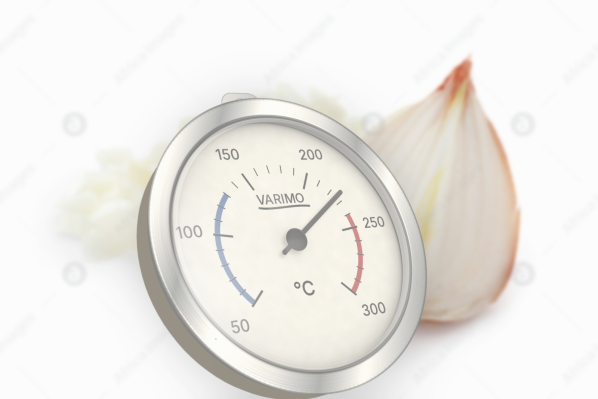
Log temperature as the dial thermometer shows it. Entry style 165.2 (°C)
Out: 225 (°C)
